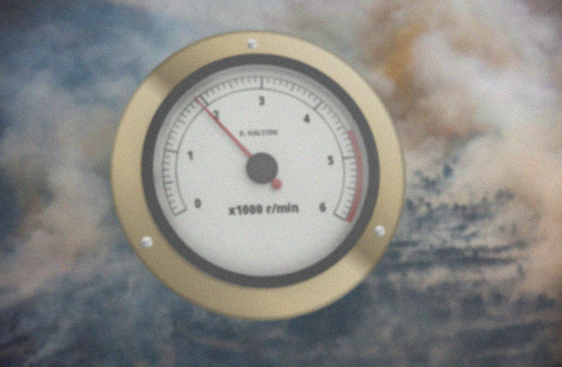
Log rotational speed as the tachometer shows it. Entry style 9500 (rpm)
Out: 1900 (rpm)
